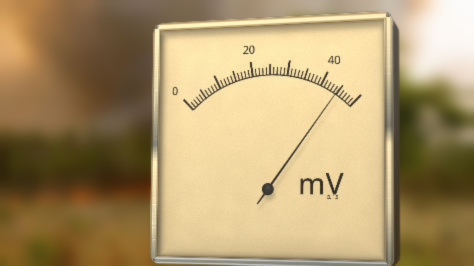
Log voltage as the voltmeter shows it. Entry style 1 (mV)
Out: 45 (mV)
